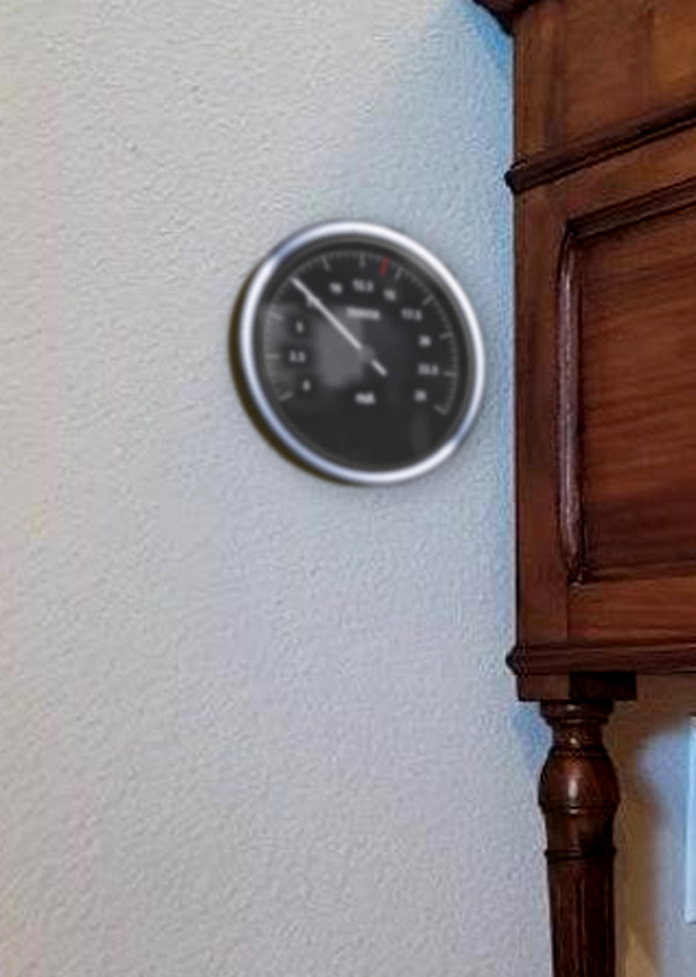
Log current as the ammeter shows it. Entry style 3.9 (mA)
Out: 7.5 (mA)
